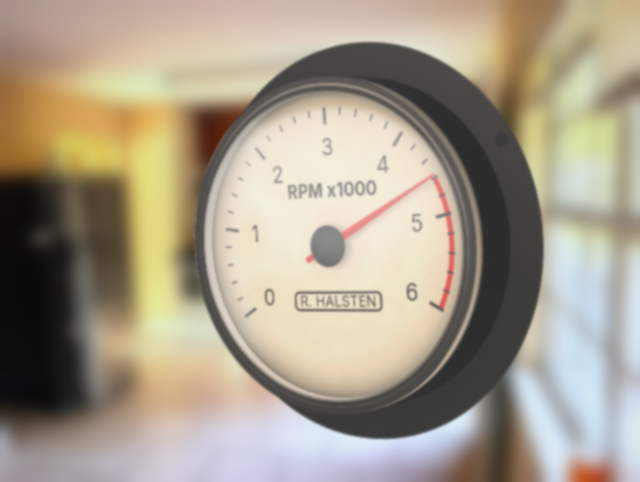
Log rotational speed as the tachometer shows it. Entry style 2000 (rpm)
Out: 4600 (rpm)
